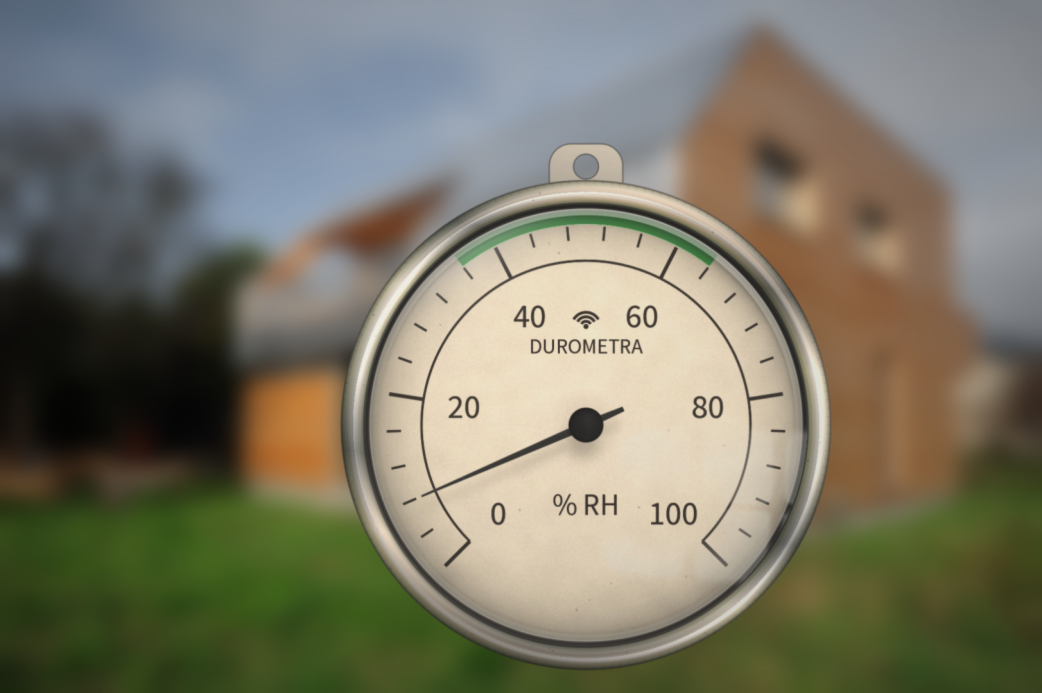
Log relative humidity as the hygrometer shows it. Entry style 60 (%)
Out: 8 (%)
